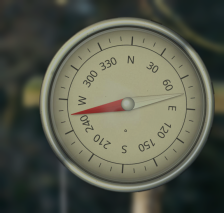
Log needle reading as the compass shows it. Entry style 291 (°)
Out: 255 (°)
